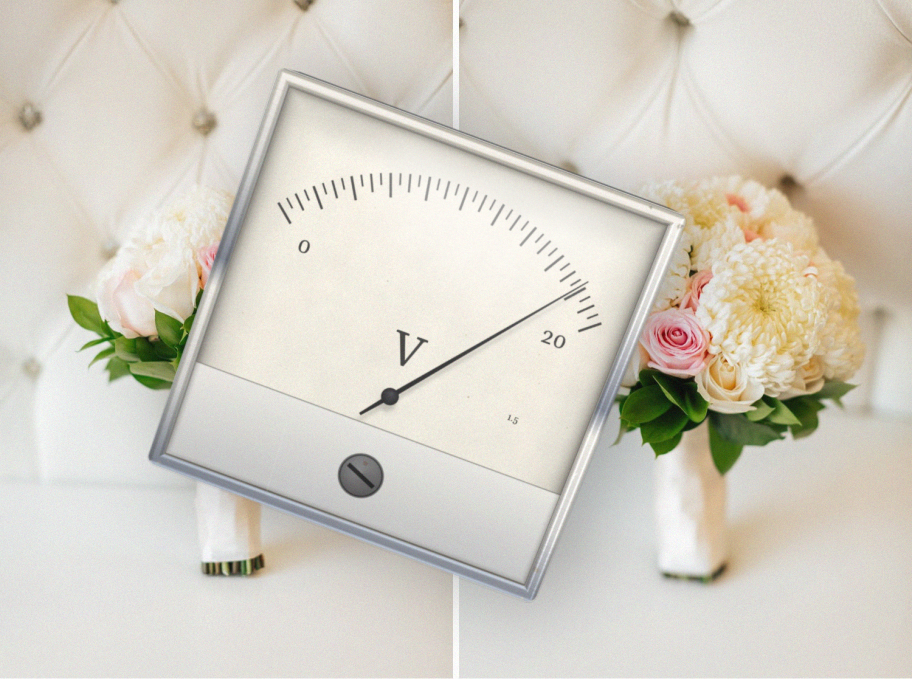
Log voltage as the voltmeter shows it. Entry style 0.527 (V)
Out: 17.75 (V)
